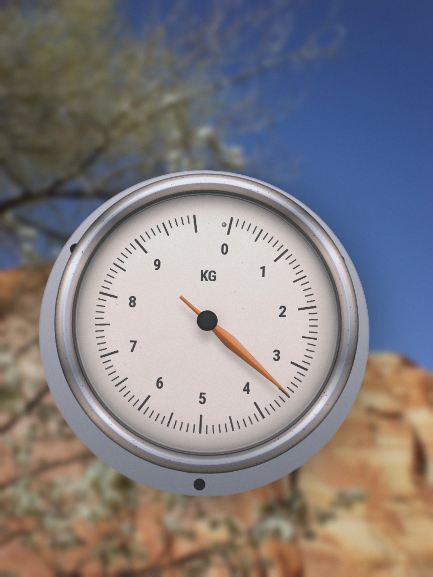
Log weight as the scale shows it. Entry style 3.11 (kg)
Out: 3.5 (kg)
